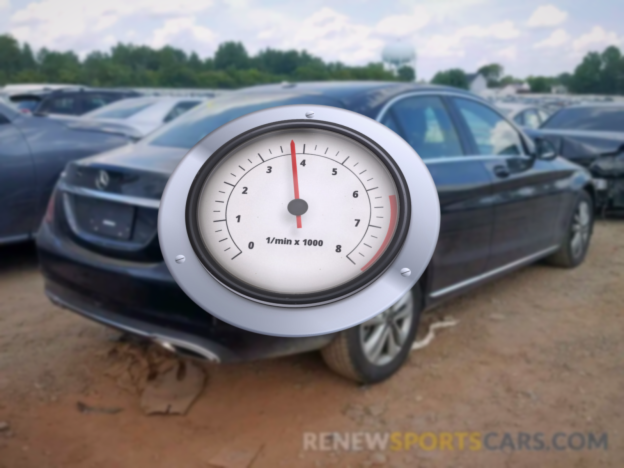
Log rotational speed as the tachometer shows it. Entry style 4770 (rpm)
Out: 3750 (rpm)
